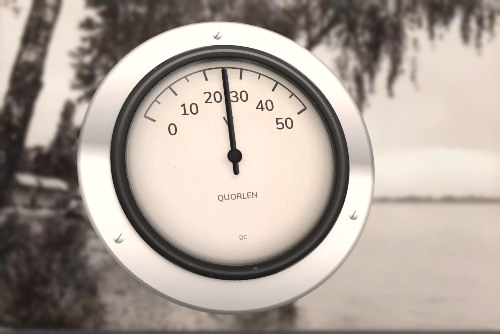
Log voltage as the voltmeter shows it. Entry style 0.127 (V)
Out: 25 (V)
